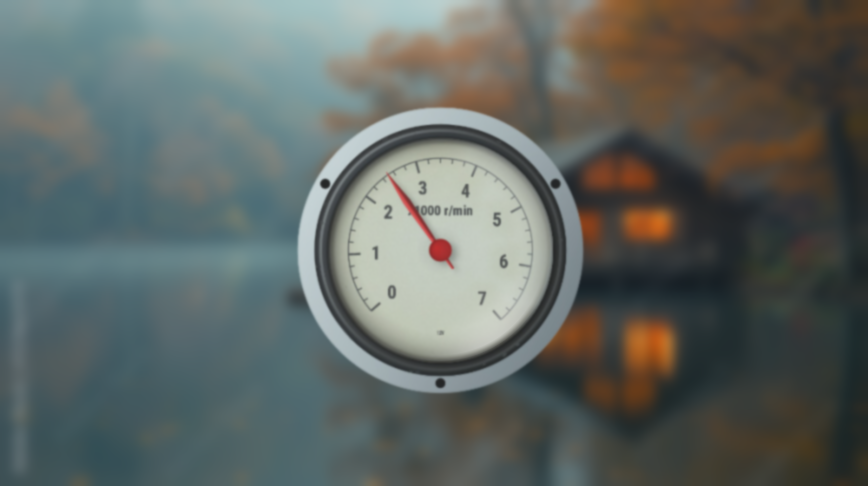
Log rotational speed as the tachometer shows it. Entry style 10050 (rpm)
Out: 2500 (rpm)
